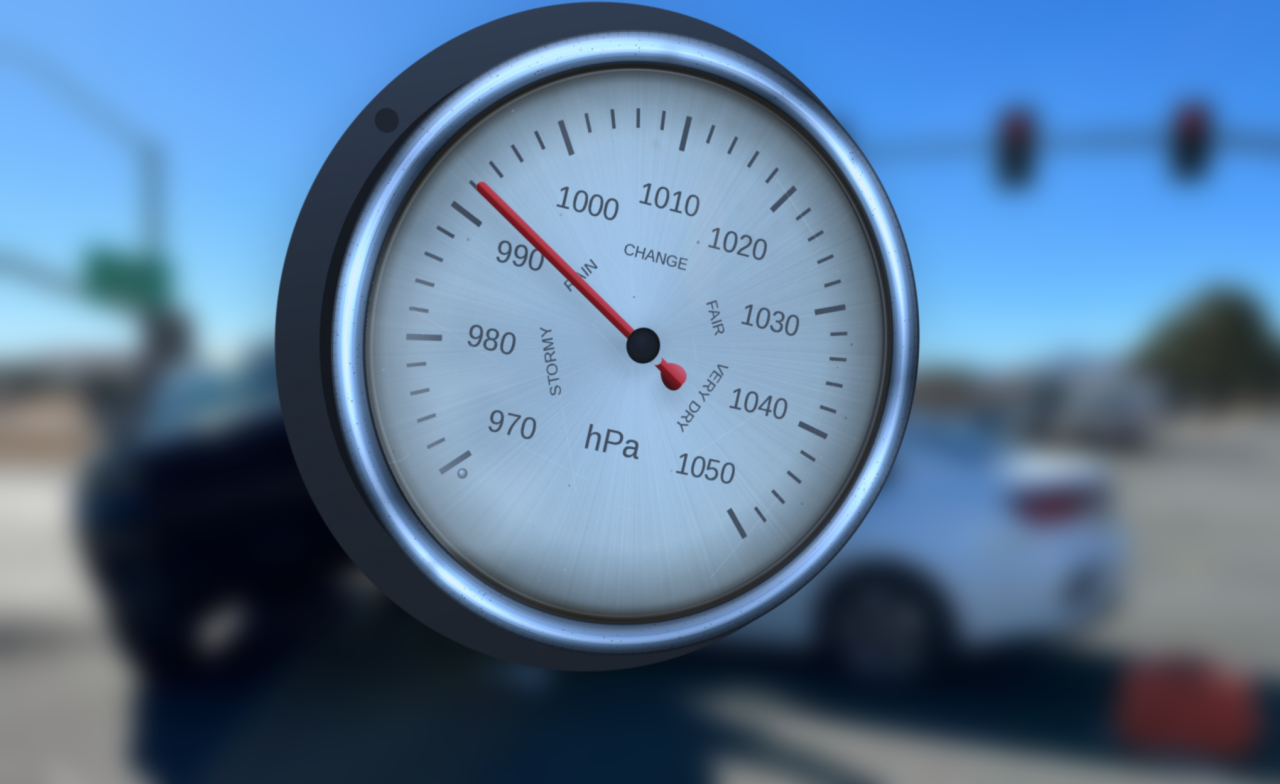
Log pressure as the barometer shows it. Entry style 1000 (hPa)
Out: 992 (hPa)
